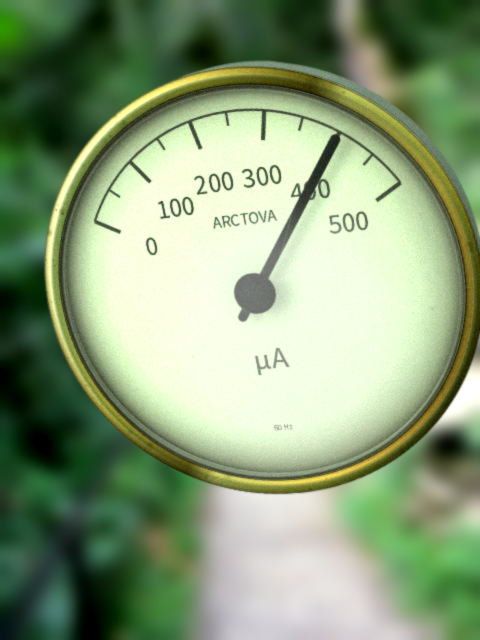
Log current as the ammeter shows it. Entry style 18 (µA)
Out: 400 (µA)
